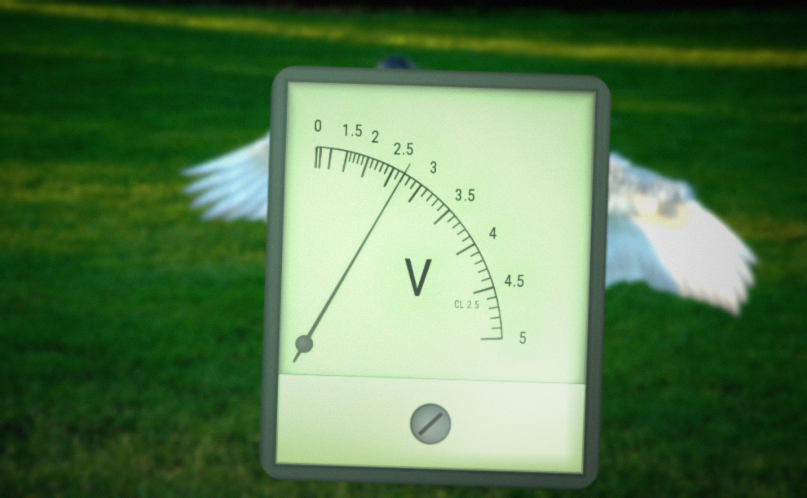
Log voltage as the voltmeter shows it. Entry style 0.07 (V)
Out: 2.7 (V)
